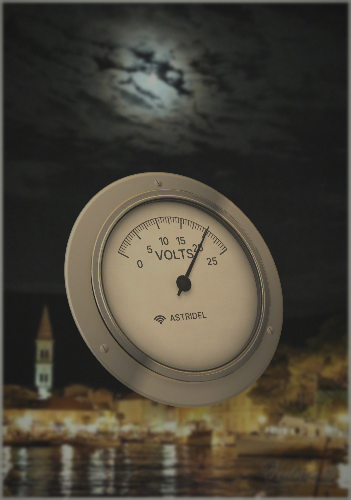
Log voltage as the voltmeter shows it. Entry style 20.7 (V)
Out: 20 (V)
